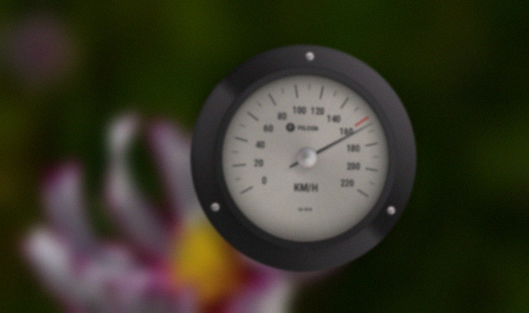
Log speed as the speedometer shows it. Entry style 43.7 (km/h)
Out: 165 (km/h)
